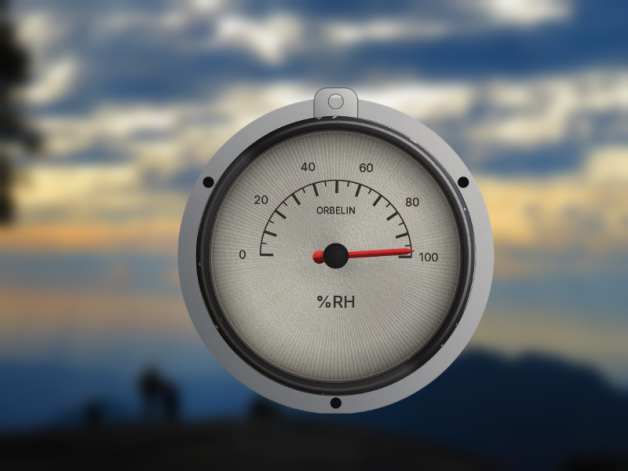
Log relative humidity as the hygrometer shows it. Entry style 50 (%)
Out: 97.5 (%)
